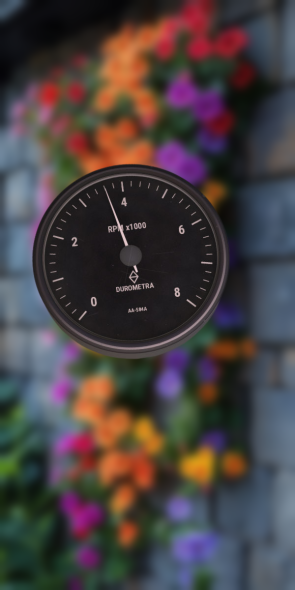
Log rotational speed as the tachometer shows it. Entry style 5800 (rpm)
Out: 3600 (rpm)
